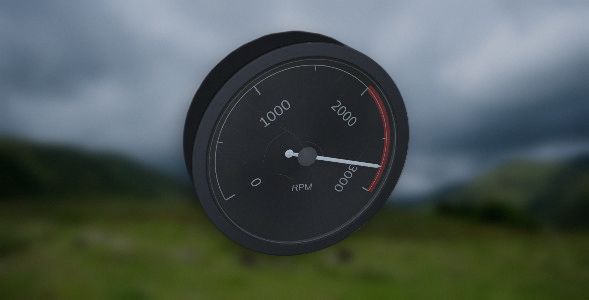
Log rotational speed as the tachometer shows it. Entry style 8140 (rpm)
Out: 2750 (rpm)
